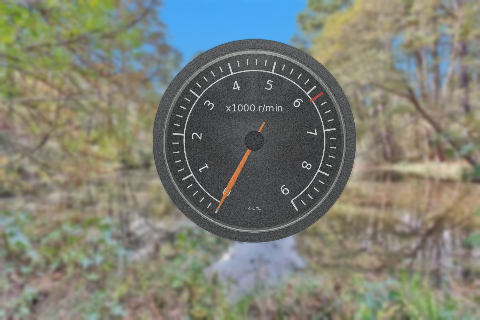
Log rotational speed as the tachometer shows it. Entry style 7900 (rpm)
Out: 0 (rpm)
